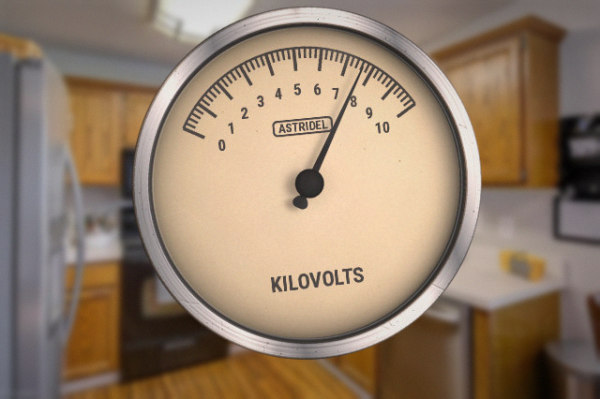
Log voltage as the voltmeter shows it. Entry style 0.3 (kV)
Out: 7.6 (kV)
